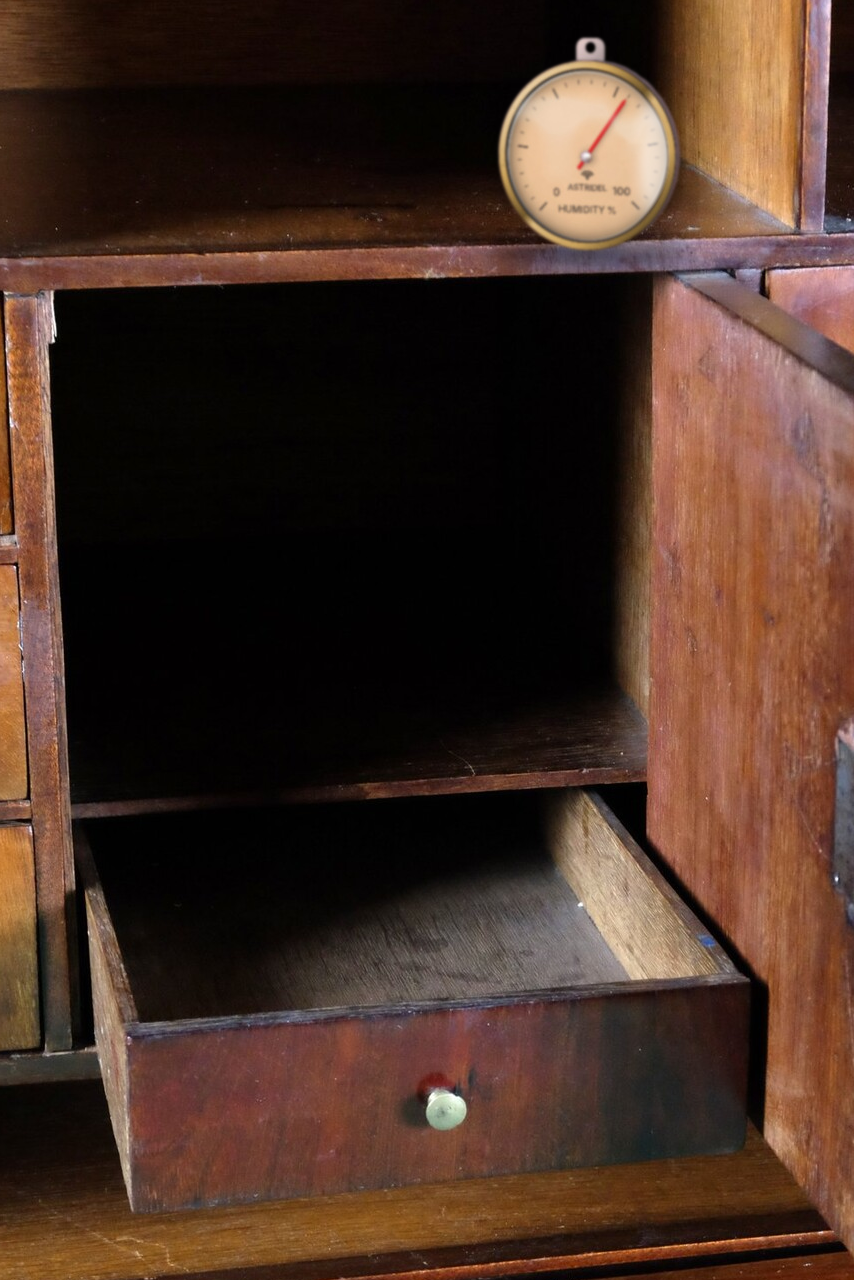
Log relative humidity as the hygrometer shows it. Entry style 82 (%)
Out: 64 (%)
